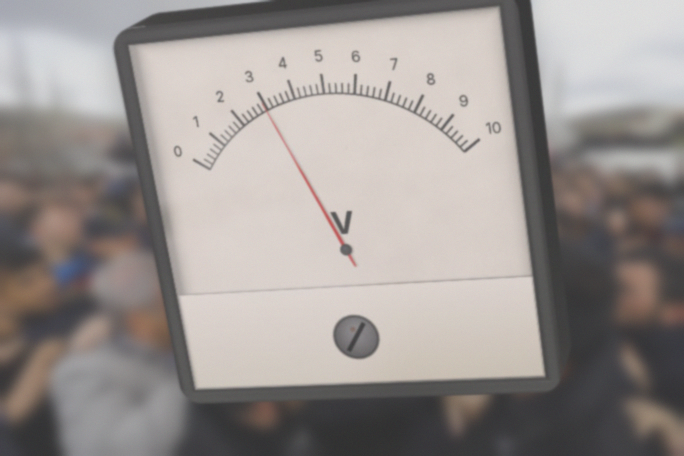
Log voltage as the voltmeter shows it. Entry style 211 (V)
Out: 3 (V)
